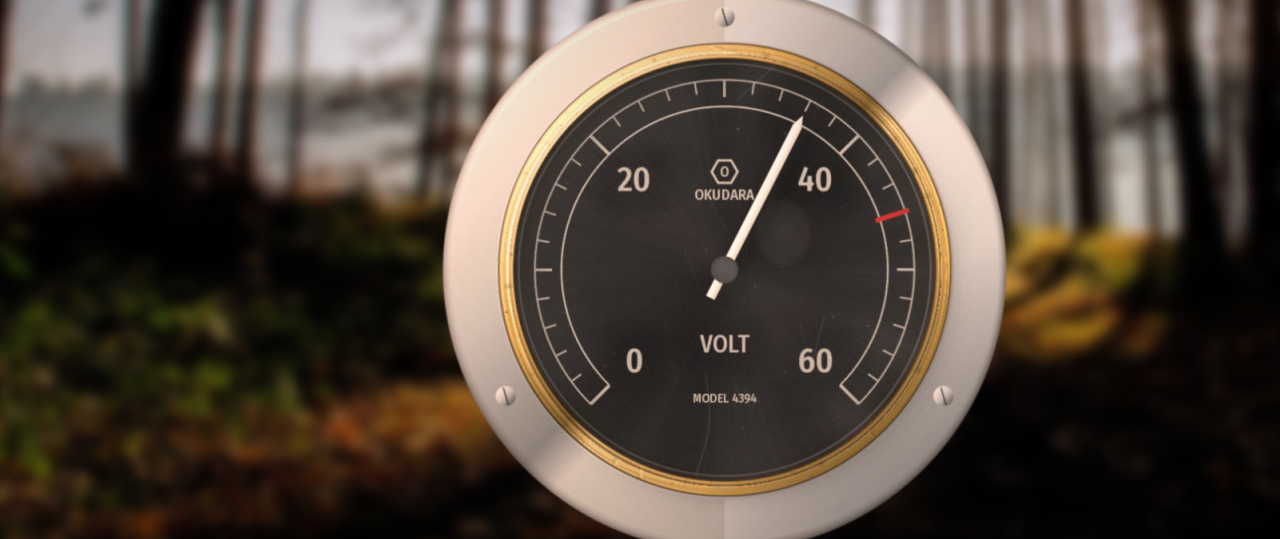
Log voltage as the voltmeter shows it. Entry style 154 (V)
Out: 36 (V)
